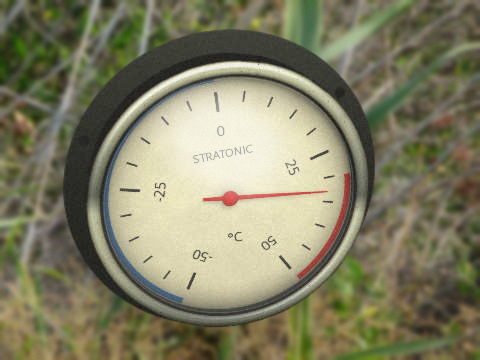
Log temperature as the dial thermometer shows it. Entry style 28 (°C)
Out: 32.5 (°C)
